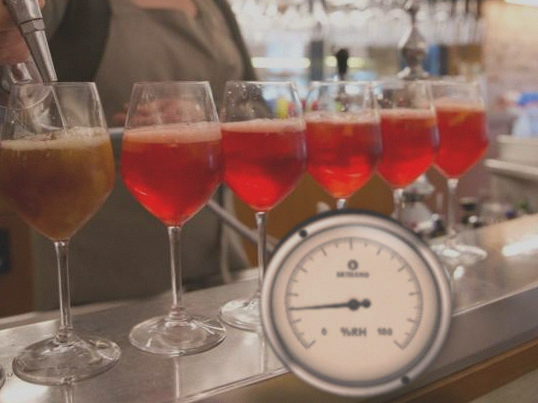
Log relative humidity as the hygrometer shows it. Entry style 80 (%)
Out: 15 (%)
